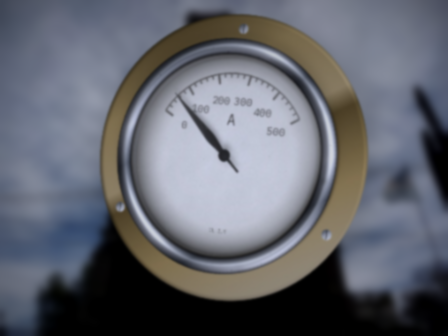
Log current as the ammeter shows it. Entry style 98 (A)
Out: 60 (A)
